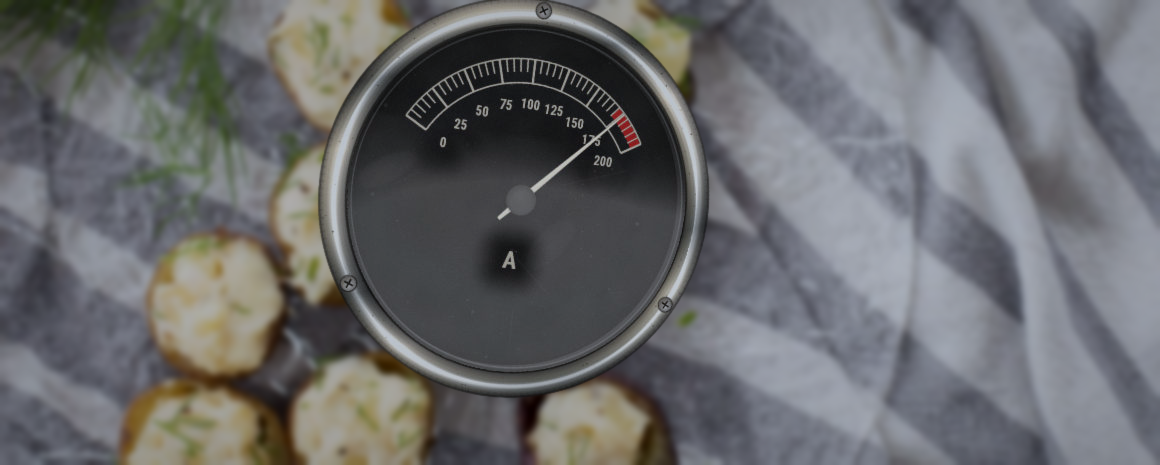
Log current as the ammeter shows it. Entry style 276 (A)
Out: 175 (A)
